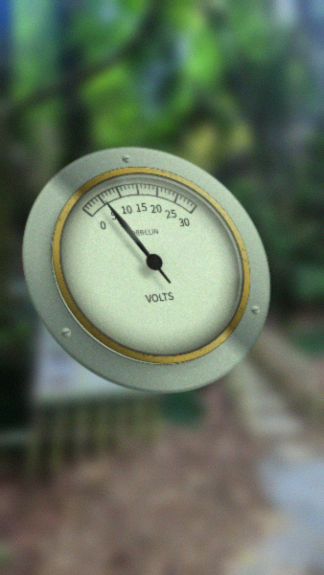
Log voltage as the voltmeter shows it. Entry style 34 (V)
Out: 5 (V)
